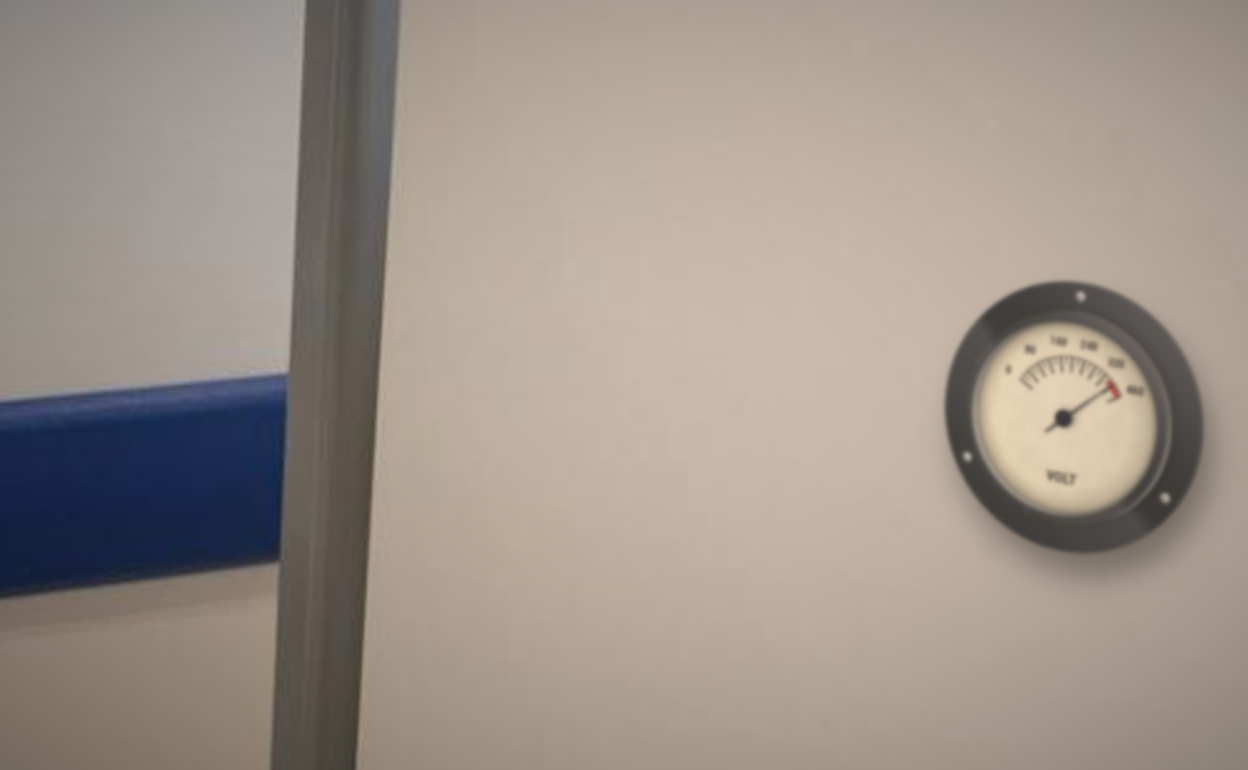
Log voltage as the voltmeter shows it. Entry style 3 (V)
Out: 360 (V)
